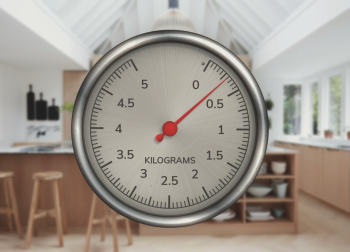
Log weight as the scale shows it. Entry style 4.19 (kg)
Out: 0.3 (kg)
